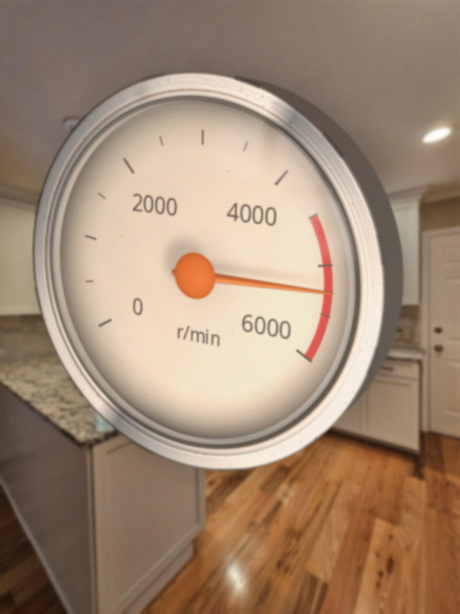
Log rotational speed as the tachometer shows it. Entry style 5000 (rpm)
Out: 5250 (rpm)
